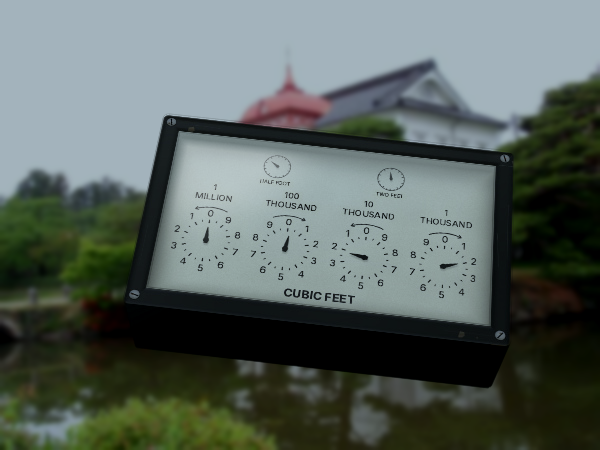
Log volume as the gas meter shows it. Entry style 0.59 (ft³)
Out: 2200 (ft³)
